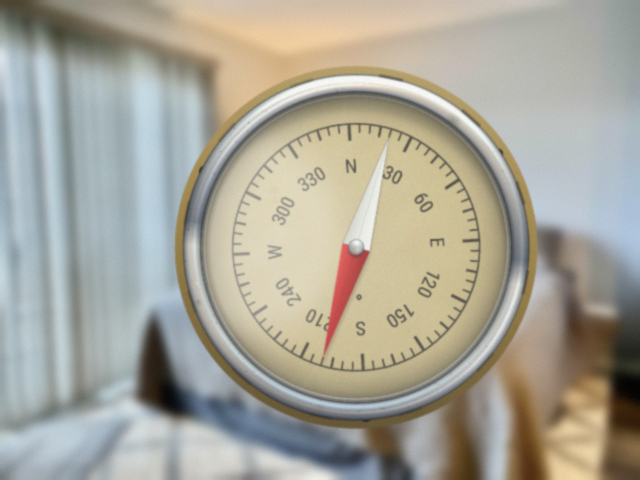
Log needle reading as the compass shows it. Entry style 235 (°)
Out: 200 (°)
